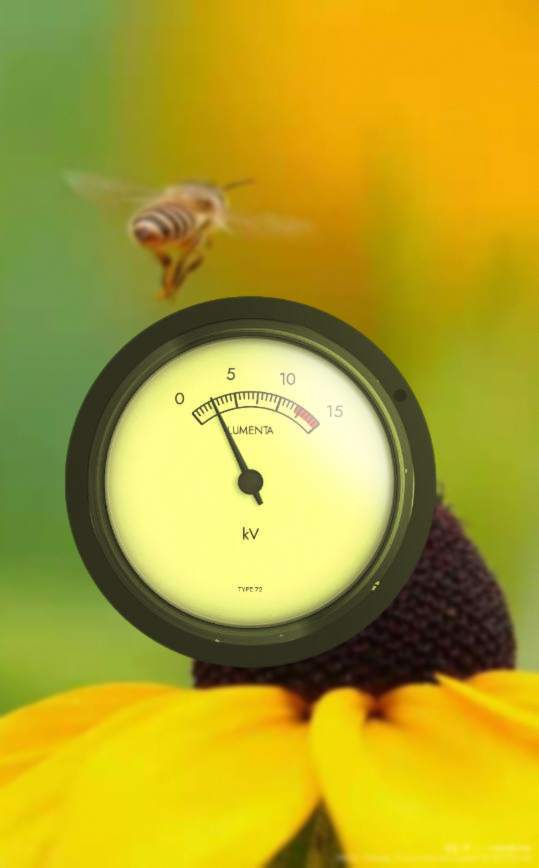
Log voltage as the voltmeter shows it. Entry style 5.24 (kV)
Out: 2.5 (kV)
